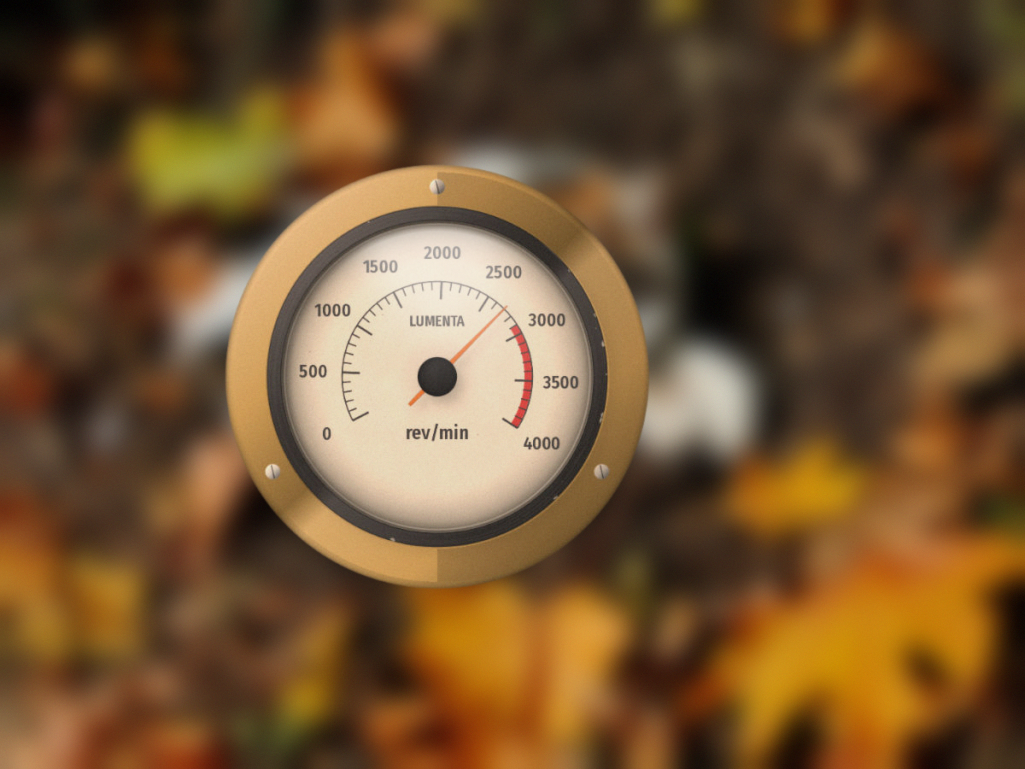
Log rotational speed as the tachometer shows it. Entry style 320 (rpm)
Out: 2700 (rpm)
